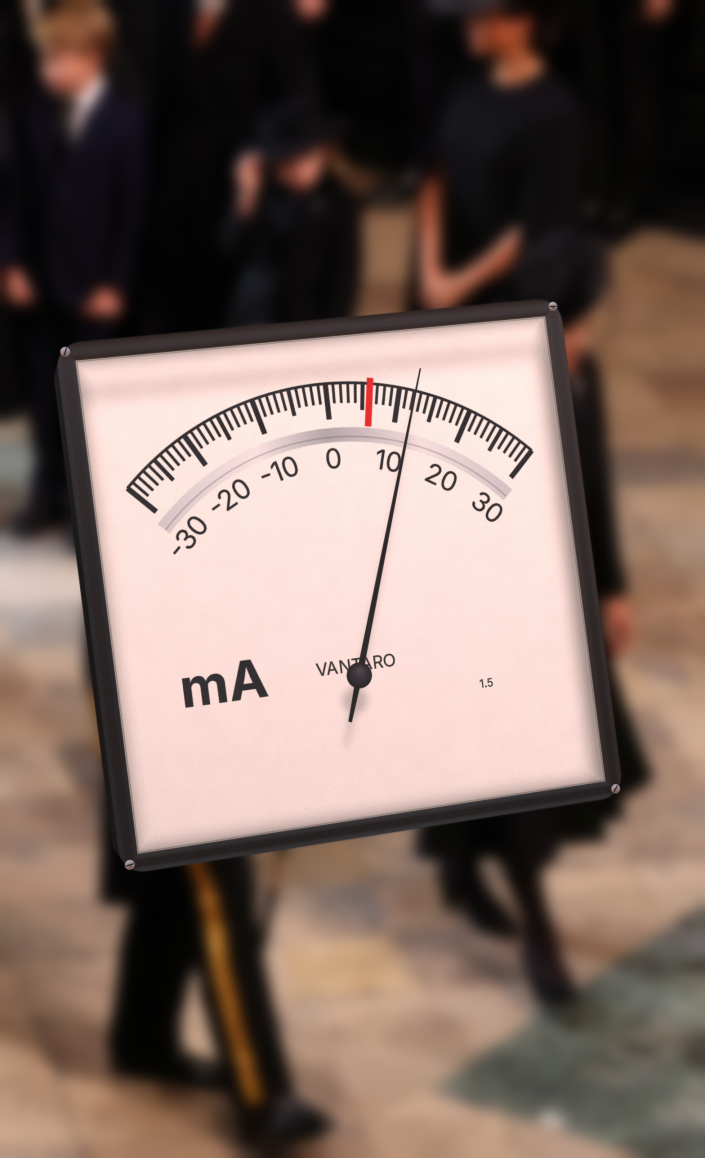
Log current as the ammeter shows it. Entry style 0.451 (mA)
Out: 12 (mA)
